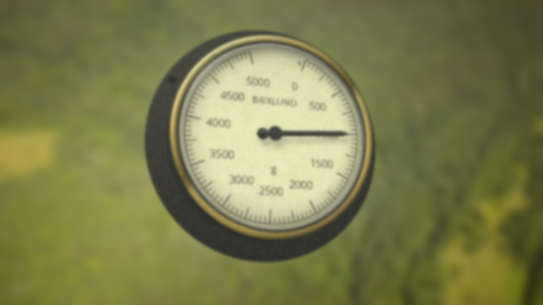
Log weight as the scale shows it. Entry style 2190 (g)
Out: 1000 (g)
